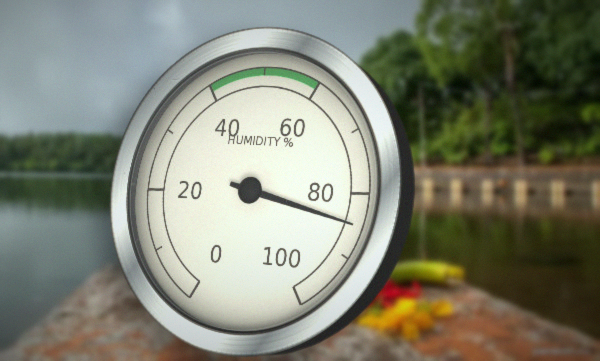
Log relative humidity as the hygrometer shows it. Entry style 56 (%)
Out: 85 (%)
